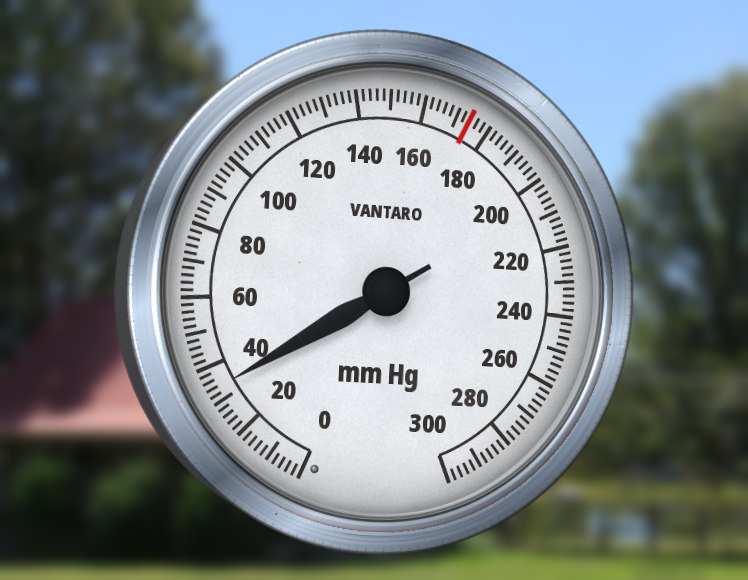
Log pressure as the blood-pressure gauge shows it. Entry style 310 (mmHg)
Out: 34 (mmHg)
